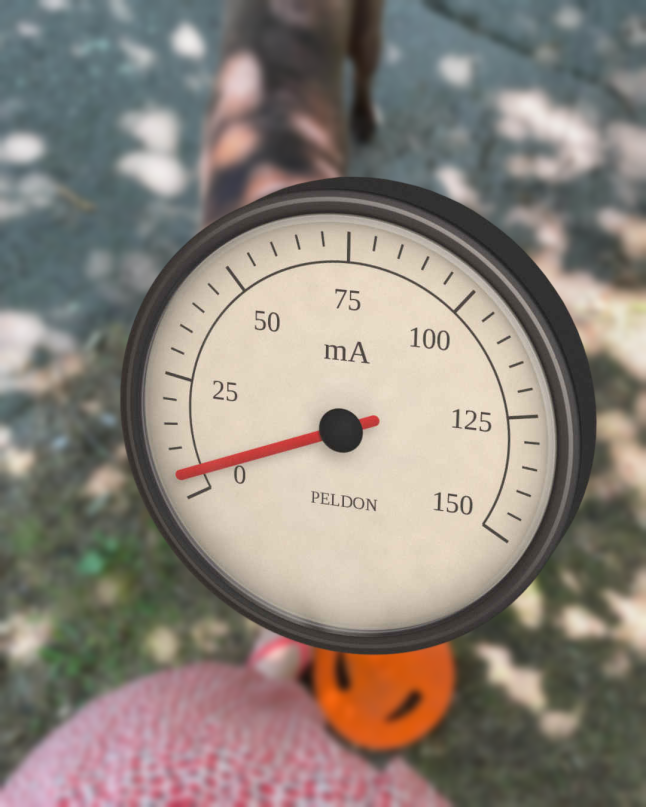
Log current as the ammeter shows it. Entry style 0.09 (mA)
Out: 5 (mA)
